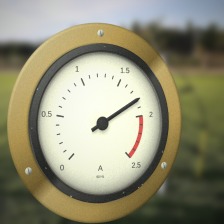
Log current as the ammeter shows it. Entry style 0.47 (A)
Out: 1.8 (A)
